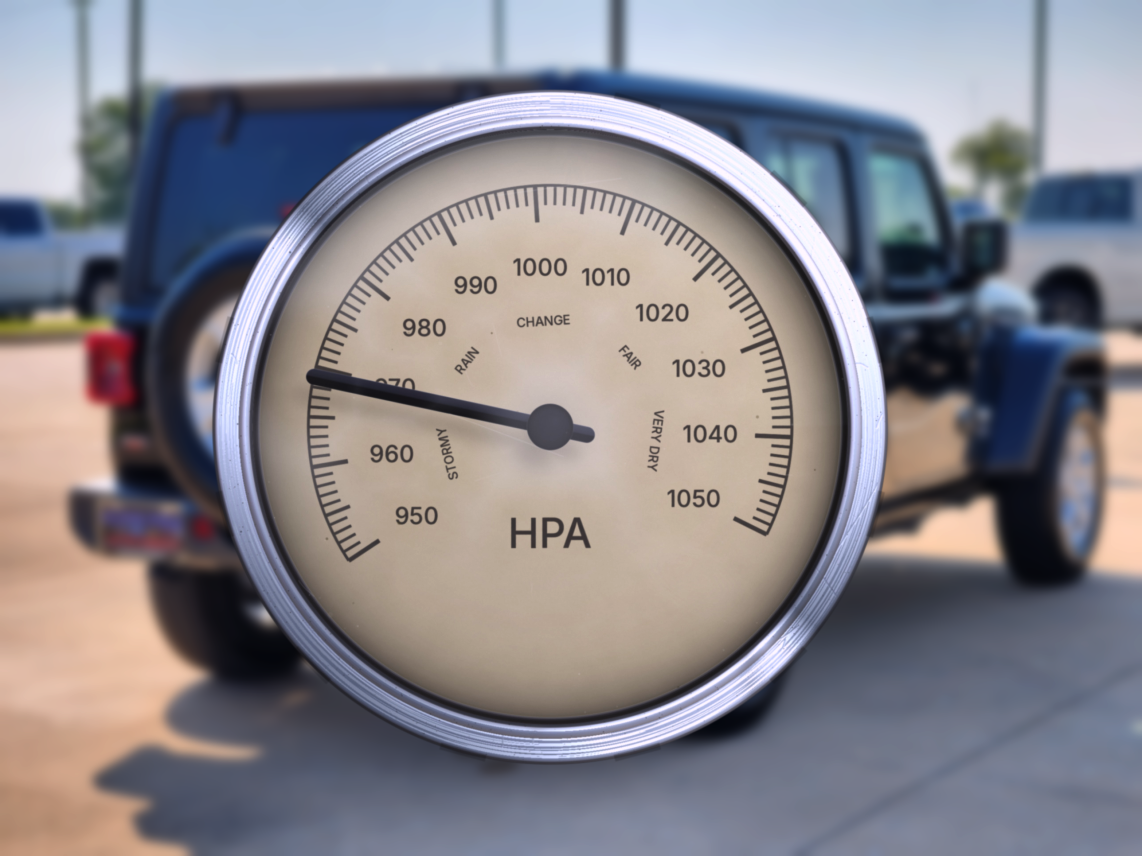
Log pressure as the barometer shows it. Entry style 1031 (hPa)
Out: 969 (hPa)
